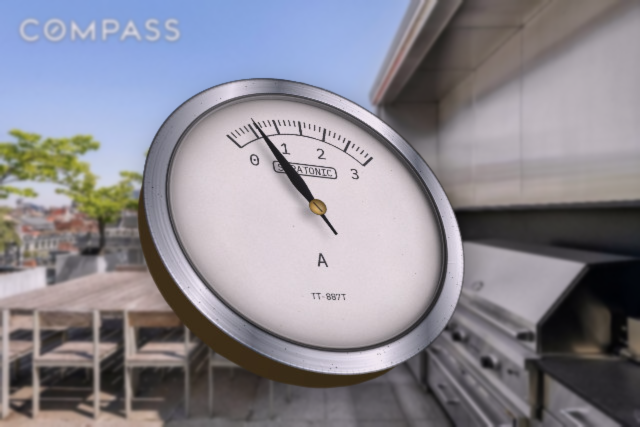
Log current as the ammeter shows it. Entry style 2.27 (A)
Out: 0.5 (A)
